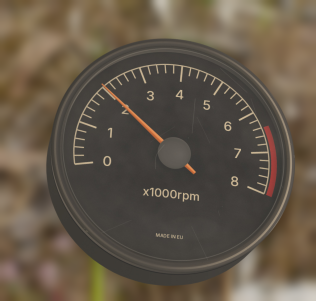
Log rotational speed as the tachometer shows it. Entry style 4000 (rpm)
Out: 2000 (rpm)
